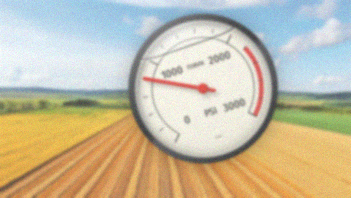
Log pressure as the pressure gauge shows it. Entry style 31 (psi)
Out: 800 (psi)
